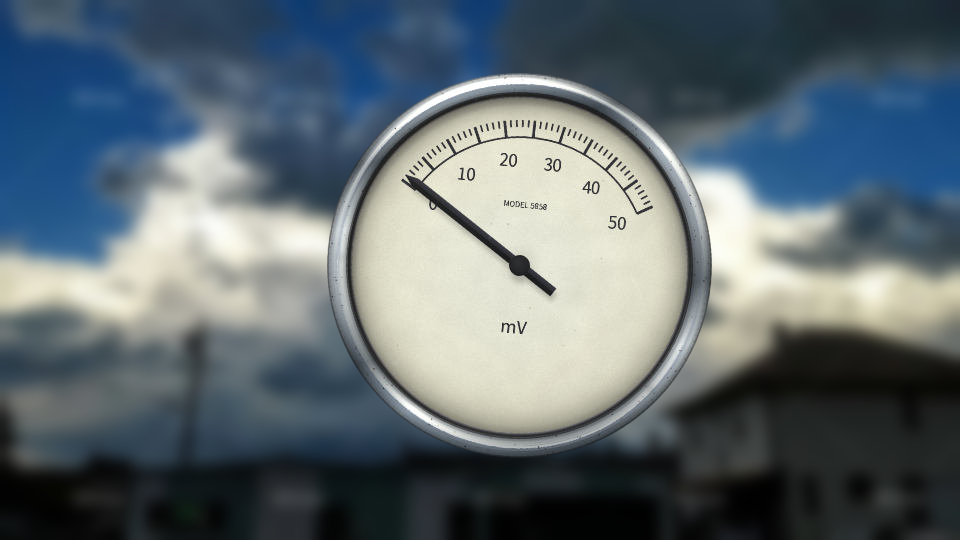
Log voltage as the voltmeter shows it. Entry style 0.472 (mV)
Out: 1 (mV)
